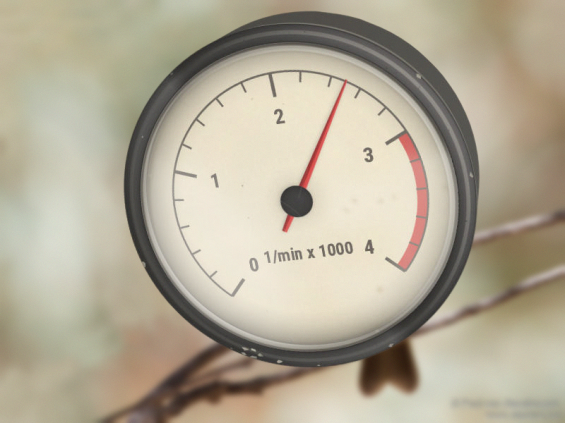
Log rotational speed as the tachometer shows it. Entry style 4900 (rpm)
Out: 2500 (rpm)
